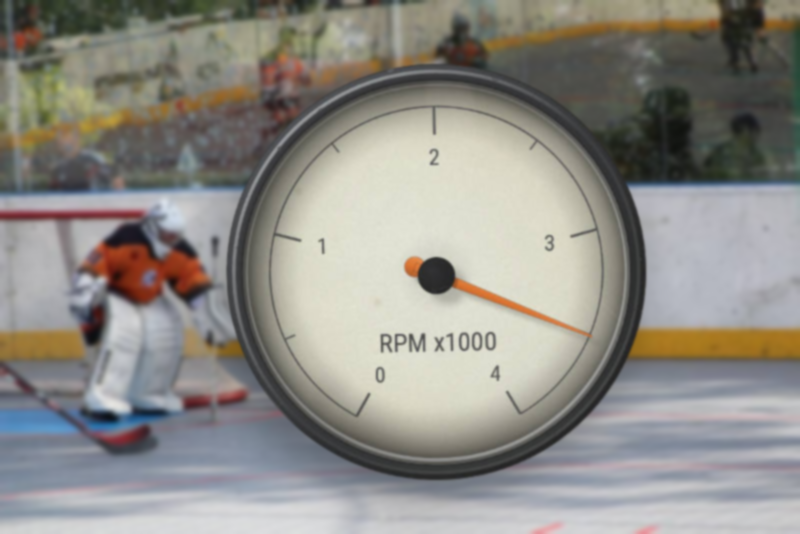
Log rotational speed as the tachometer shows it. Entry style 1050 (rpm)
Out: 3500 (rpm)
